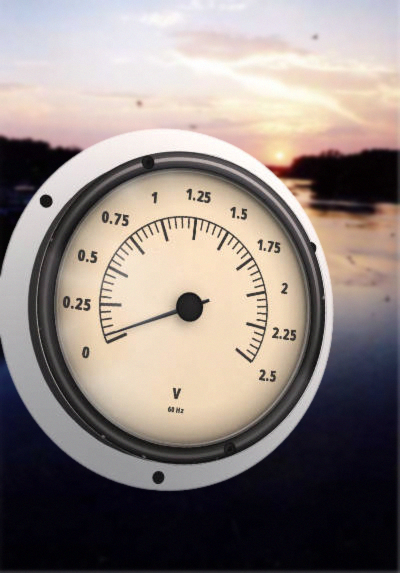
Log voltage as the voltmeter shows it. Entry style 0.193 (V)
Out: 0.05 (V)
